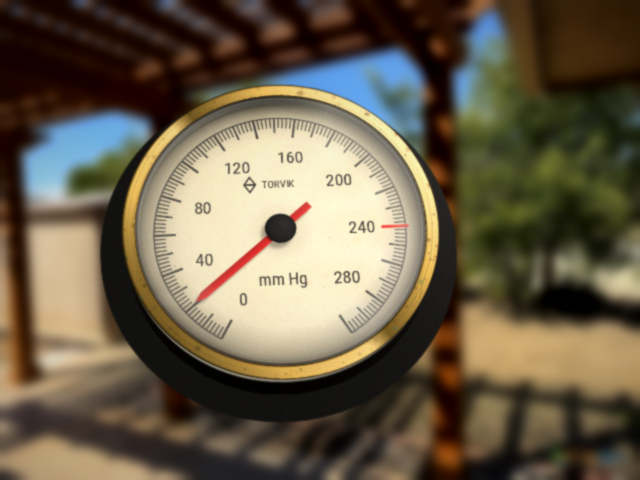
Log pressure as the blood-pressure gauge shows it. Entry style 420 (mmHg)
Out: 20 (mmHg)
